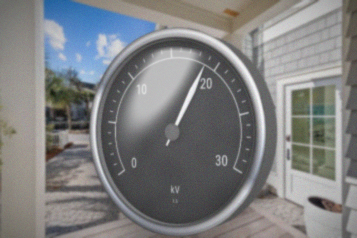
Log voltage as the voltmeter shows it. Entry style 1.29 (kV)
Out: 19 (kV)
